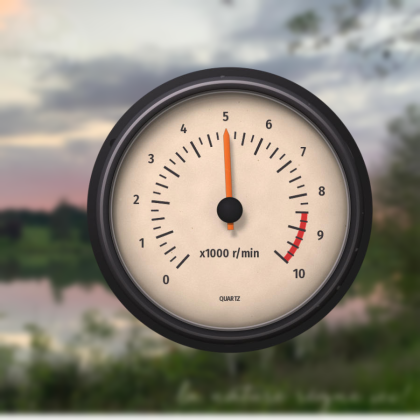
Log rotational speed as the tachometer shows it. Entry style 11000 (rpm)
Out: 5000 (rpm)
